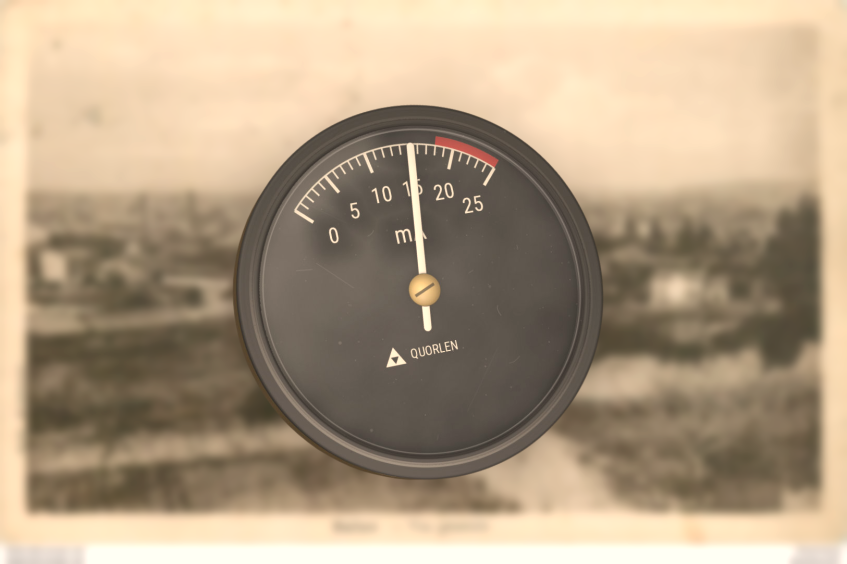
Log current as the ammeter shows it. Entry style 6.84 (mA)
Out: 15 (mA)
